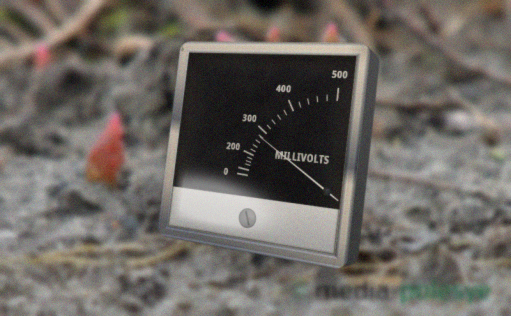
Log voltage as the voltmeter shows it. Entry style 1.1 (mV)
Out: 280 (mV)
